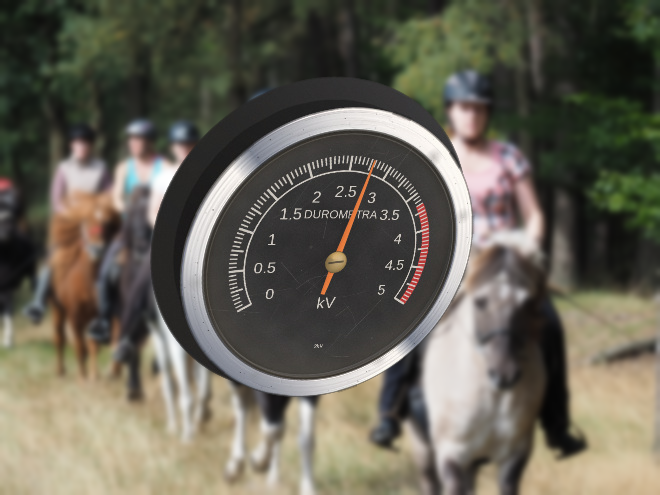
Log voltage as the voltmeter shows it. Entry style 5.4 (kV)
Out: 2.75 (kV)
